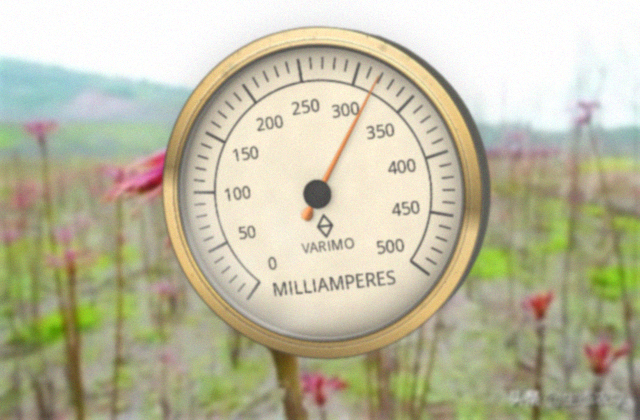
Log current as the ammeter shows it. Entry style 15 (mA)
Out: 320 (mA)
